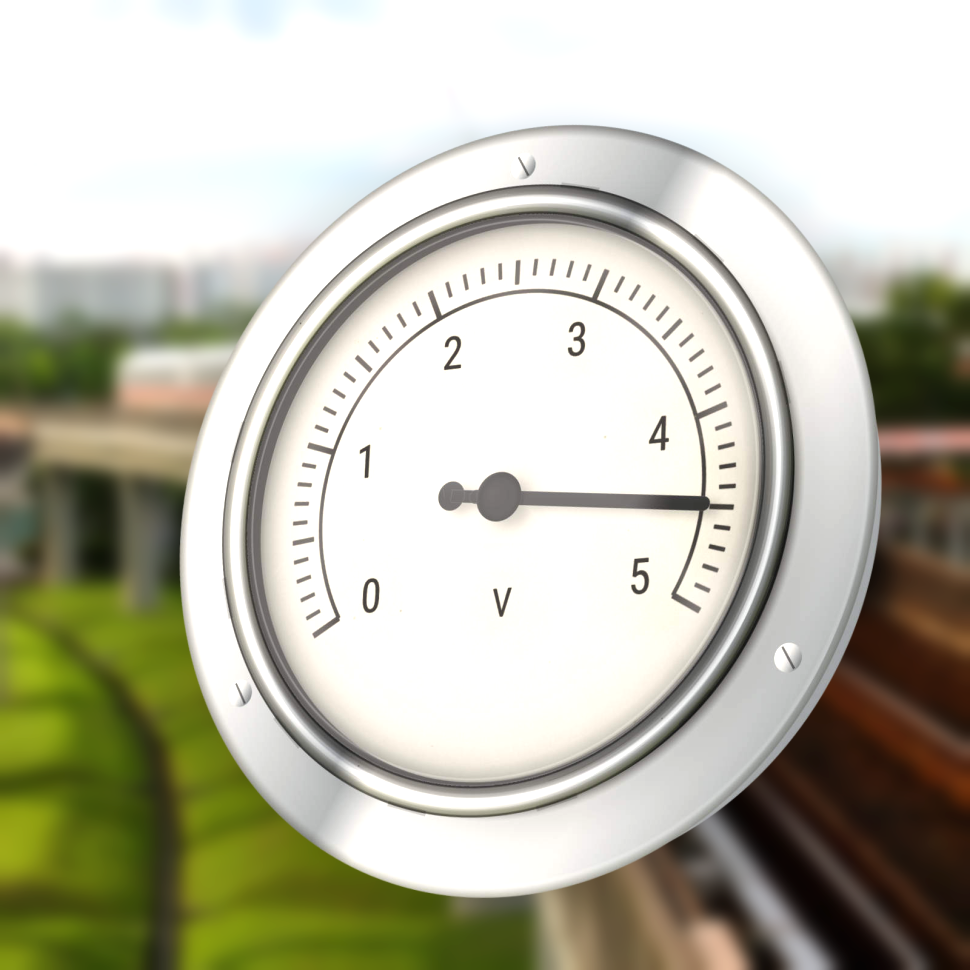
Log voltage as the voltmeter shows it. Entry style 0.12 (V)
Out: 4.5 (V)
